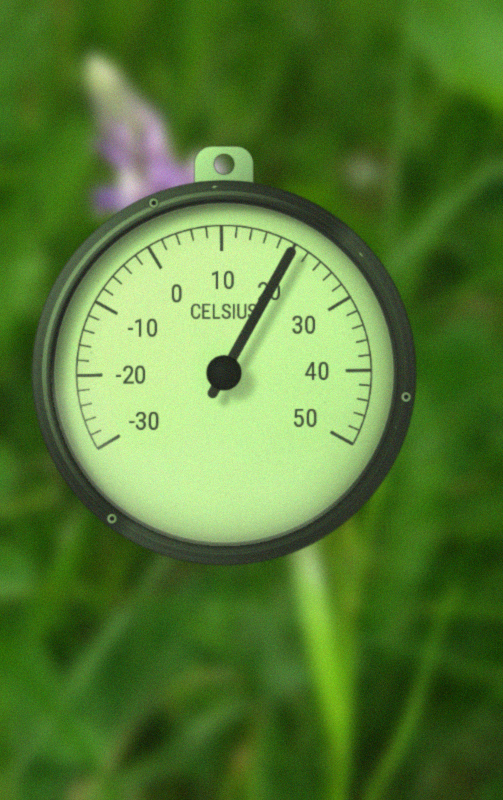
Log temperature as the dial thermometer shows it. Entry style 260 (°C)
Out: 20 (°C)
